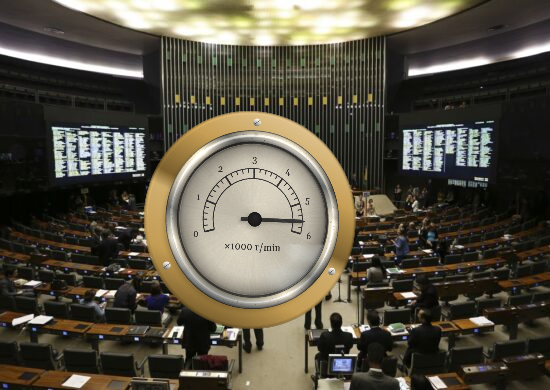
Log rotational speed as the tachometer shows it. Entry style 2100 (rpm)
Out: 5600 (rpm)
